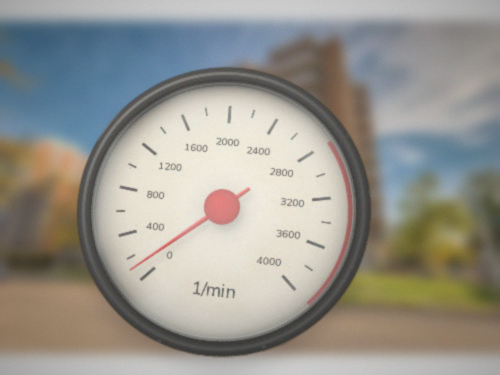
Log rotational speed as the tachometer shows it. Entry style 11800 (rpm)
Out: 100 (rpm)
